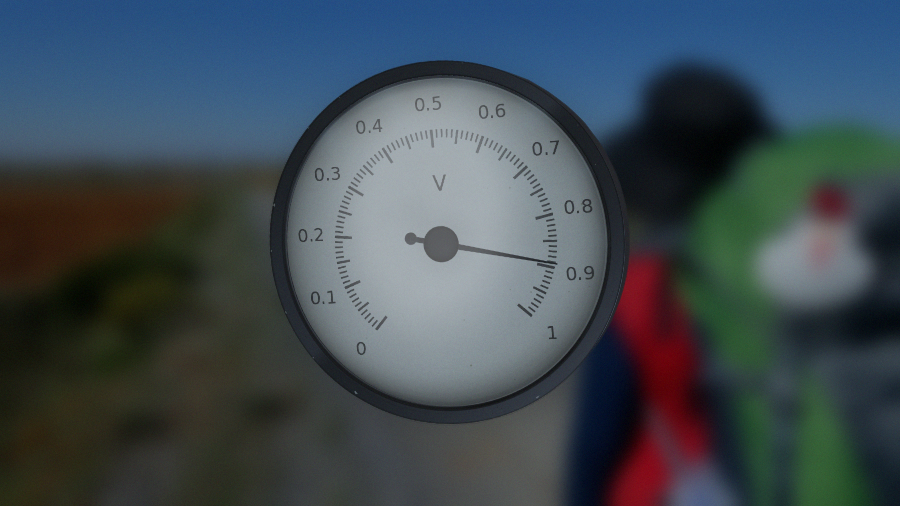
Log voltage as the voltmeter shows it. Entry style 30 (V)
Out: 0.89 (V)
